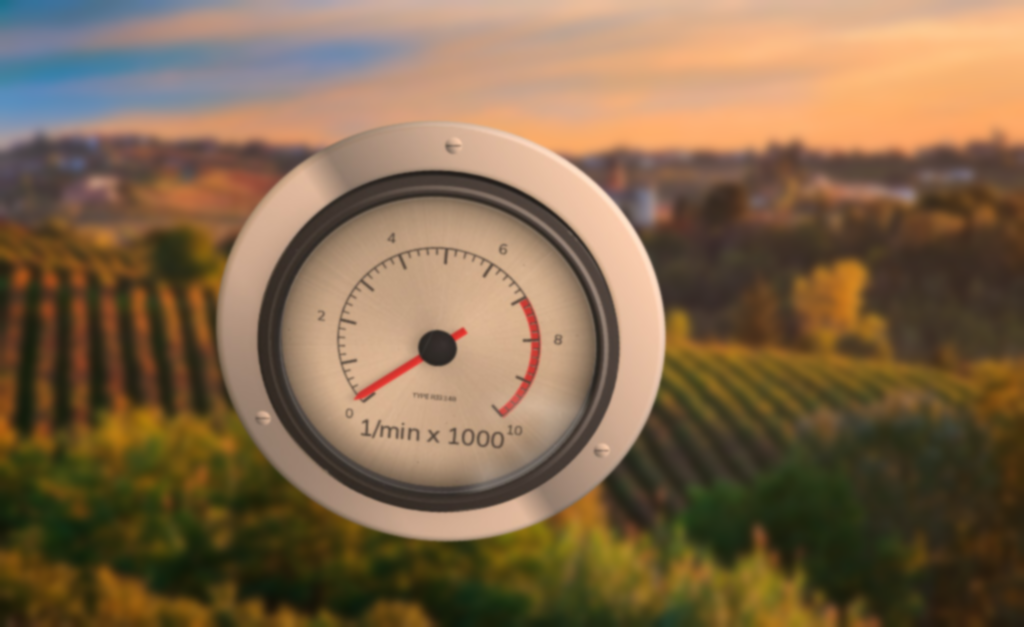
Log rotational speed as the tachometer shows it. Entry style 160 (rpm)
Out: 200 (rpm)
